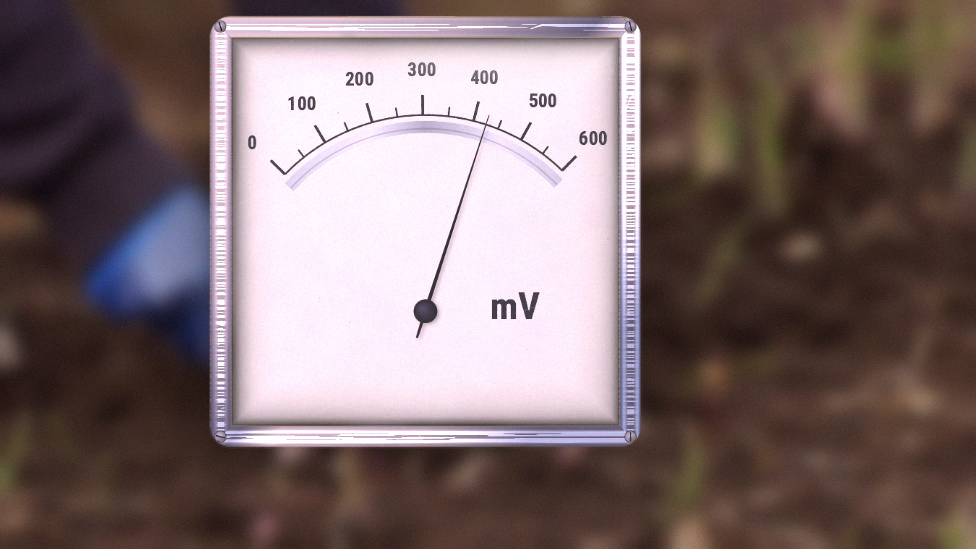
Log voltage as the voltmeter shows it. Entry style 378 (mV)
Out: 425 (mV)
